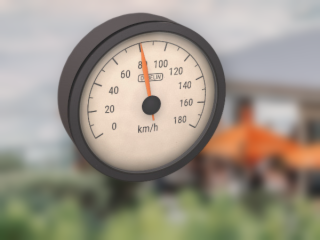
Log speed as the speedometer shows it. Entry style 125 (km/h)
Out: 80 (km/h)
